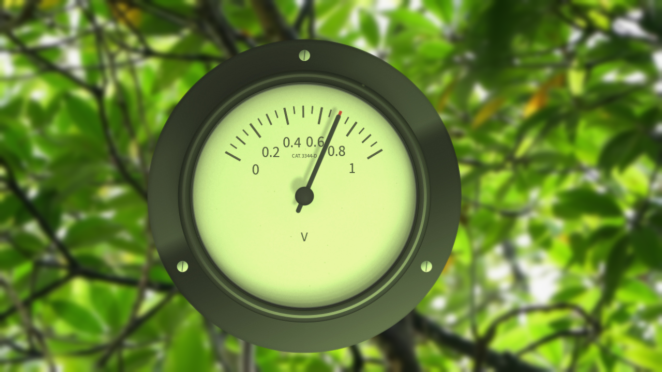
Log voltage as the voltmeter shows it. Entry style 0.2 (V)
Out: 0.7 (V)
